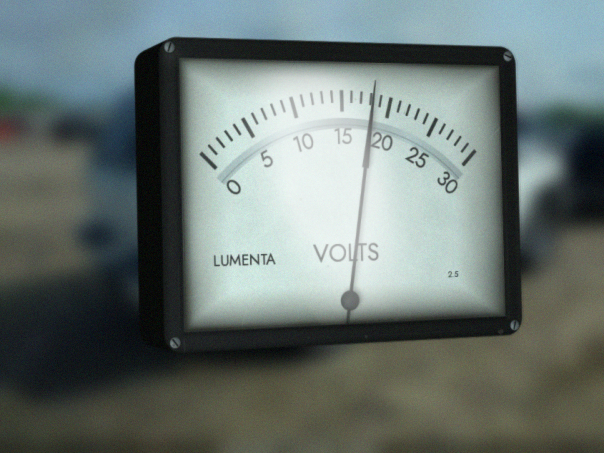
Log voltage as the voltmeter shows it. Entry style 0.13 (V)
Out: 18 (V)
